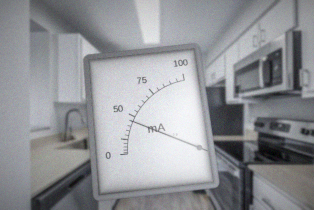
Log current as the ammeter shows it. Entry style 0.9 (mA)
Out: 45 (mA)
